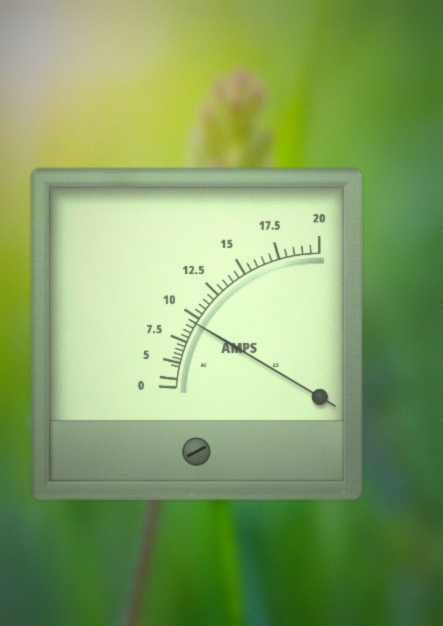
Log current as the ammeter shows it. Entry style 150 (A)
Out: 9.5 (A)
